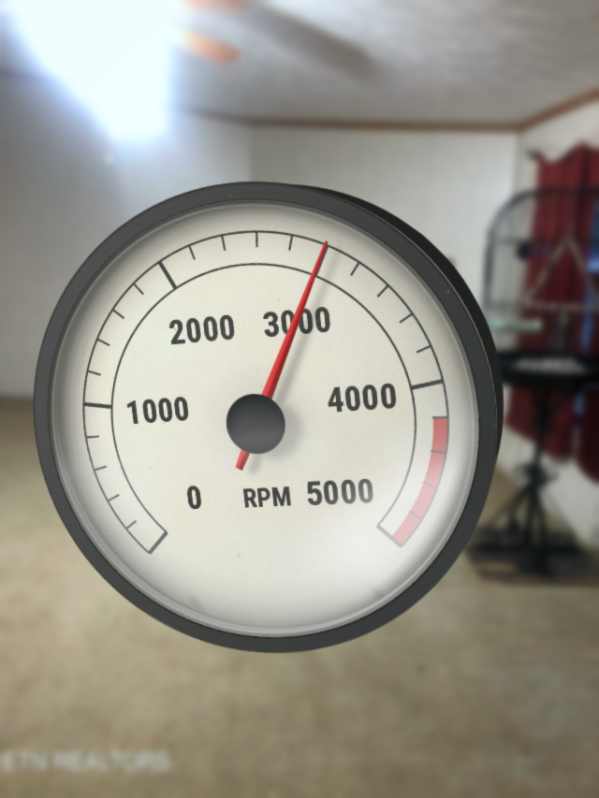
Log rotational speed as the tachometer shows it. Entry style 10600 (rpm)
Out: 3000 (rpm)
